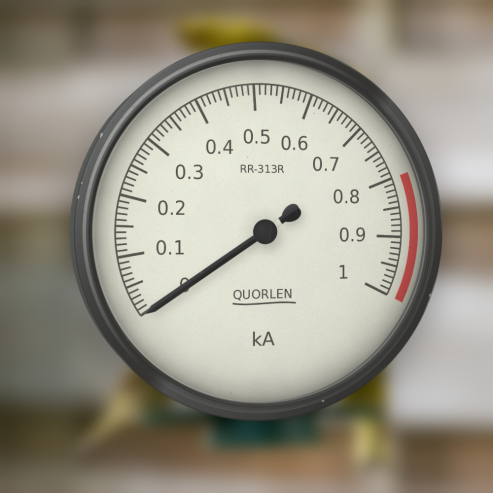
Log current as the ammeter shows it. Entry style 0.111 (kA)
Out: 0 (kA)
